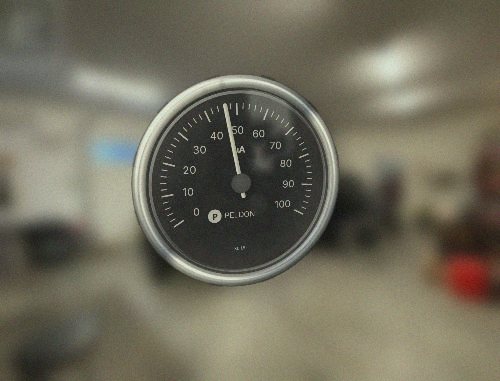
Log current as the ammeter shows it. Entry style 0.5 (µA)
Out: 46 (µA)
